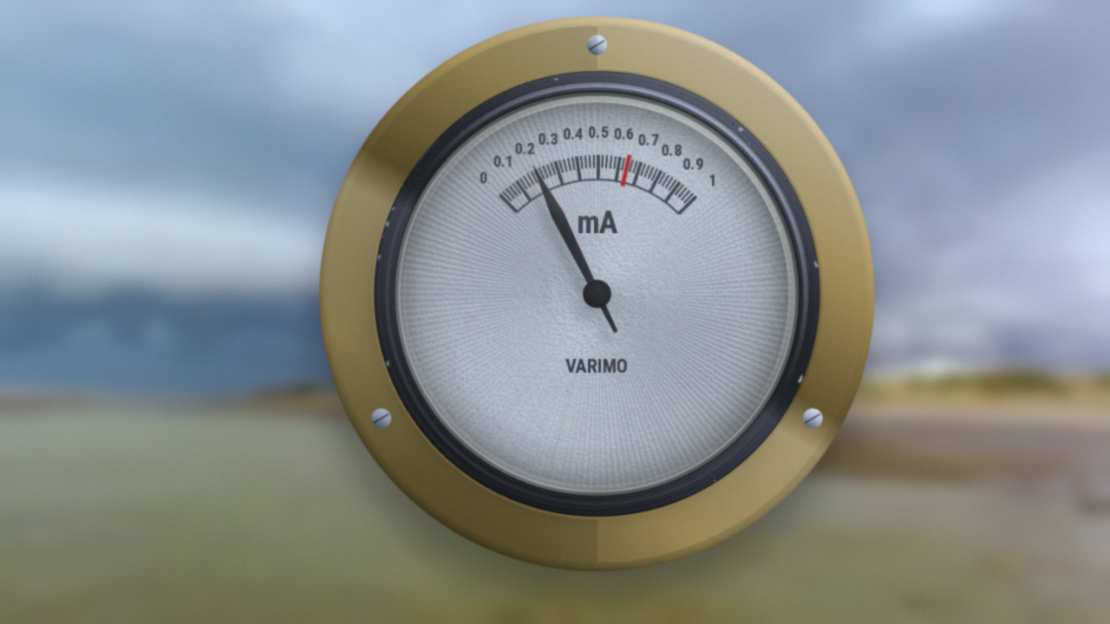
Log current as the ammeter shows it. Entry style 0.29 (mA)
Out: 0.2 (mA)
